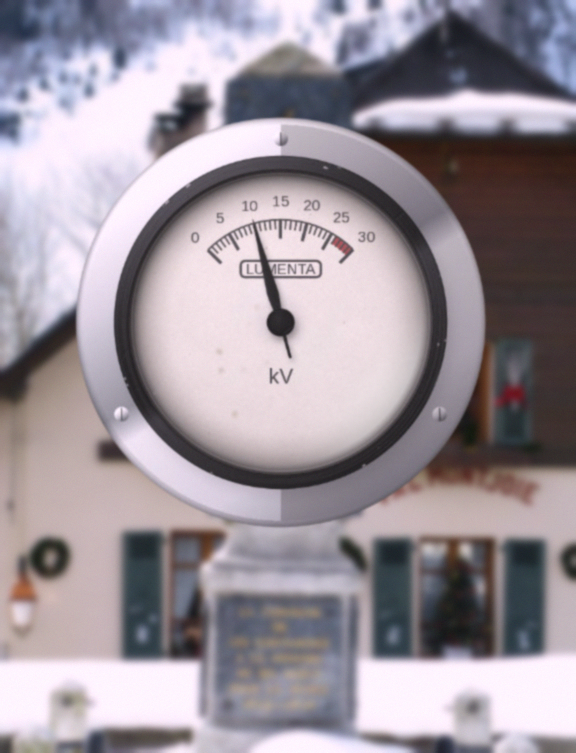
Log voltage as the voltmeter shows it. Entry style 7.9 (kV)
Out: 10 (kV)
